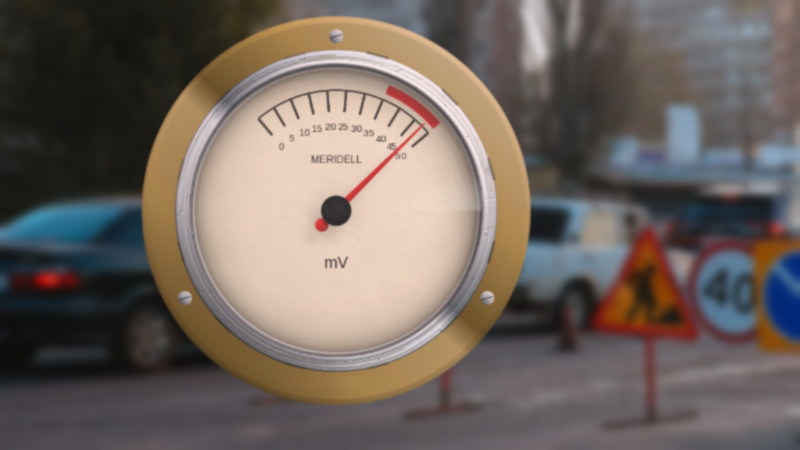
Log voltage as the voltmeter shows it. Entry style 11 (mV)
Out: 47.5 (mV)
